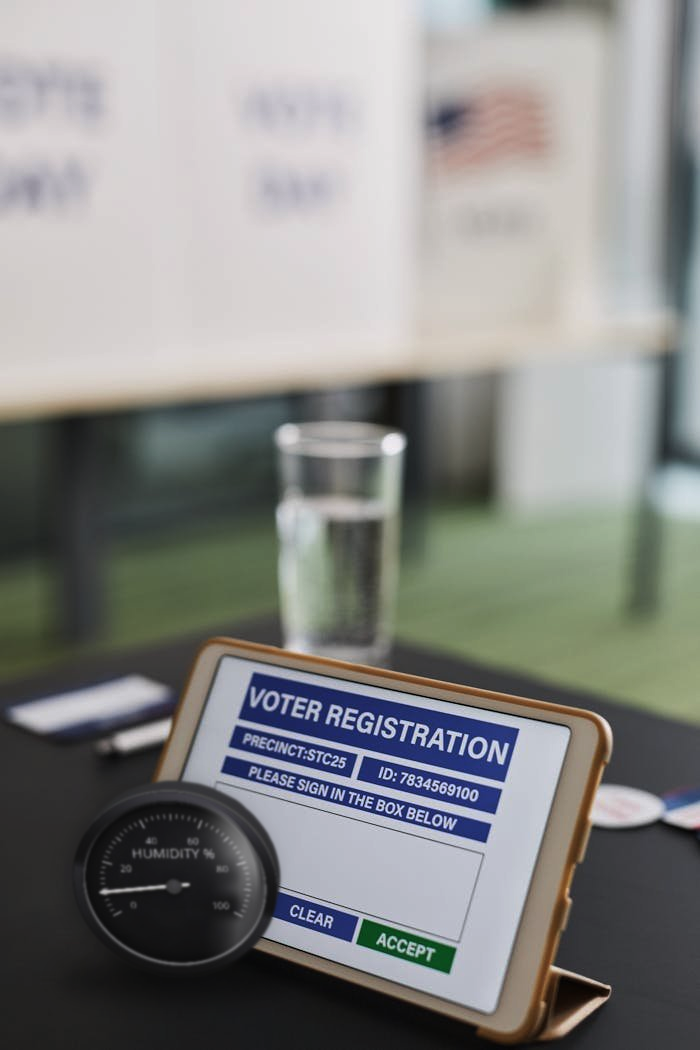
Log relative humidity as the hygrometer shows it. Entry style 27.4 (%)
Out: 10 (%)
